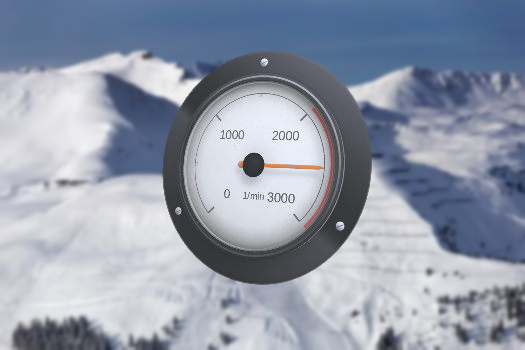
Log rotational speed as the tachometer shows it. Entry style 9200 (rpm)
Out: 2500 (rpm)
